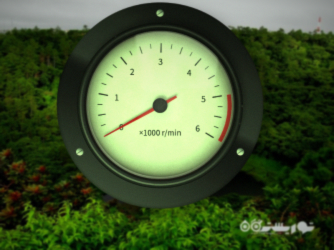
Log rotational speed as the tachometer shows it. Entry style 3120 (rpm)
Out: 0 (rpm)
